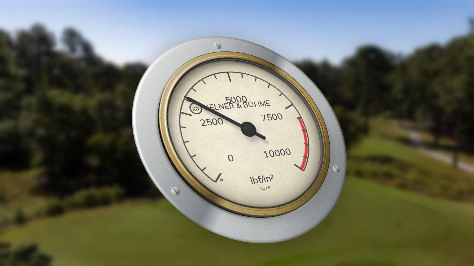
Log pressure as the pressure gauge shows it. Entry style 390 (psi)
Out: 3000 (psi)
